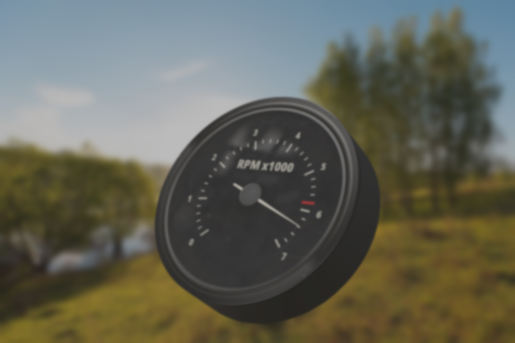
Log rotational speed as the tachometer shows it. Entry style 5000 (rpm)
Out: 6400 (rpm)
